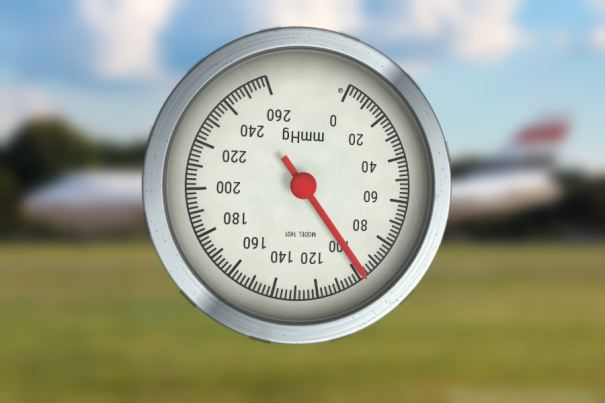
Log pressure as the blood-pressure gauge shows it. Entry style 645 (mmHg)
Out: 98 (mmHg)
